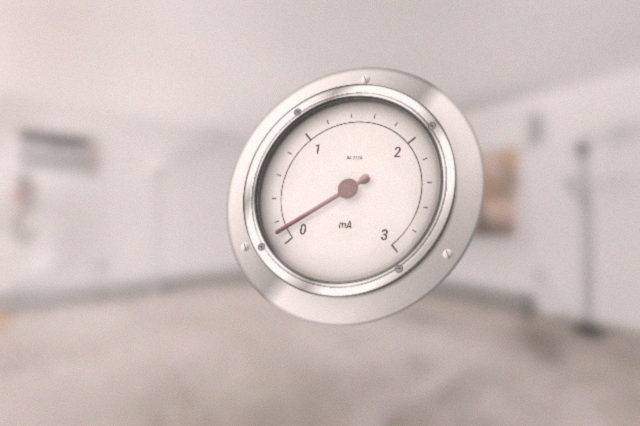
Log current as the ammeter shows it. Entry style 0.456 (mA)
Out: 0.1 (mA)
